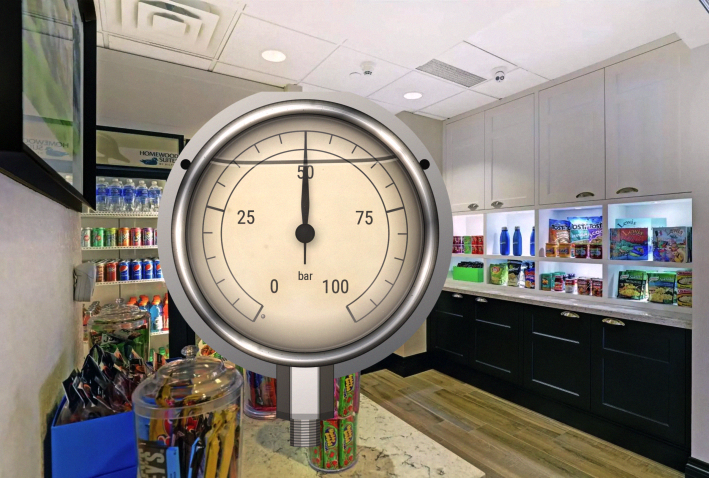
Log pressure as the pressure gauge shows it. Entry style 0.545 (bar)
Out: 50 (bar)
